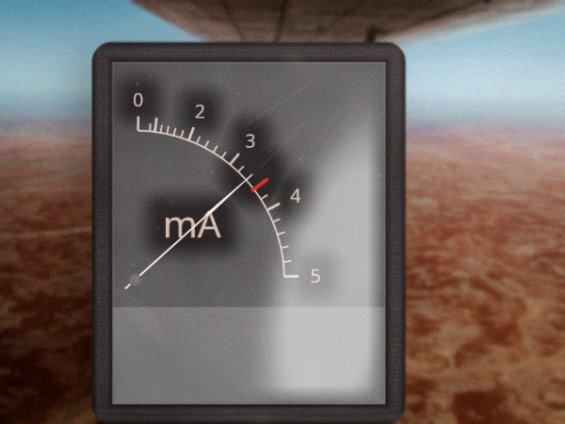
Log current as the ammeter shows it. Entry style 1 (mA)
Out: 3.4 (mA)
